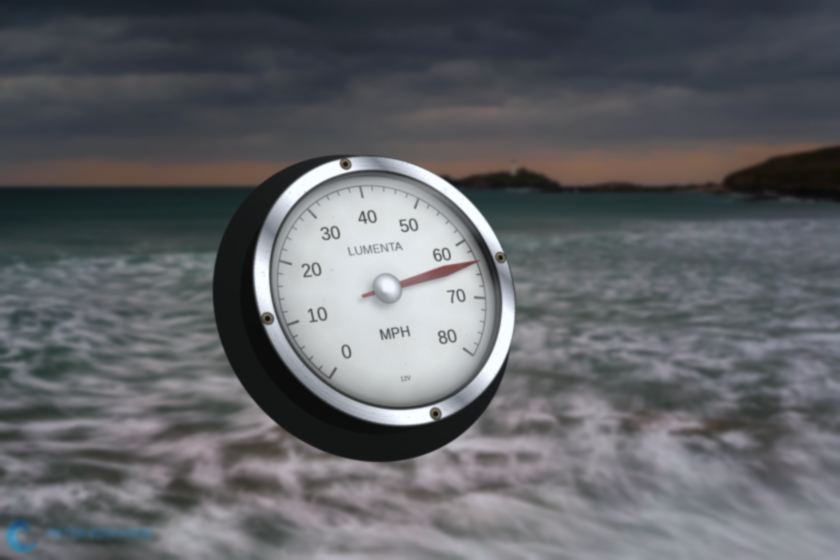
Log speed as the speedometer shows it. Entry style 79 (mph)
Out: 64 (mph)
